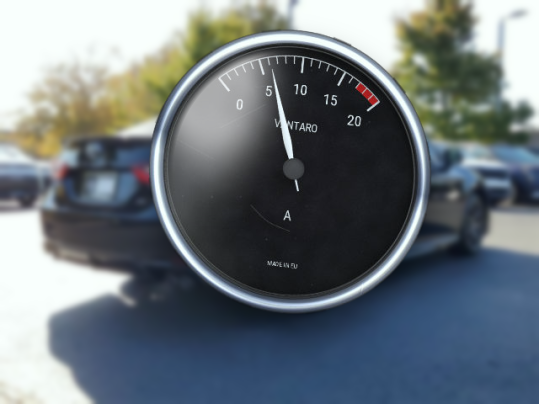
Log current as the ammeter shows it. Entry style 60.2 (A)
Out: 6 (A)
